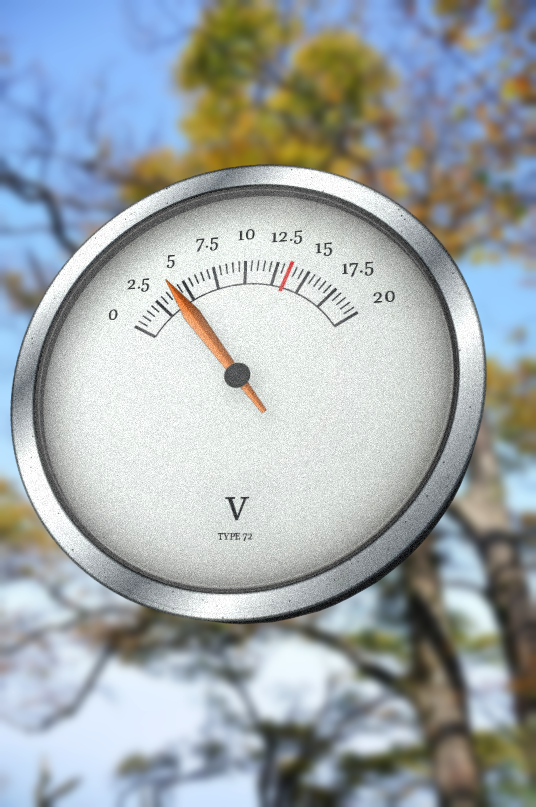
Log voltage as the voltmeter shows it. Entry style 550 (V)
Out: 4 (V)
